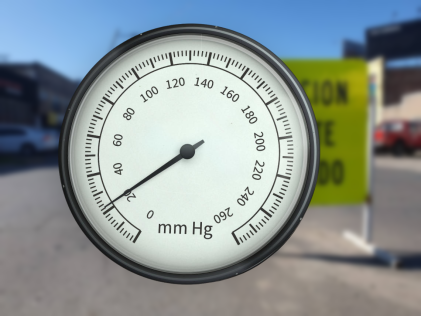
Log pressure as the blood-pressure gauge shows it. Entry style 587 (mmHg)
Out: 22 (mmHg)
